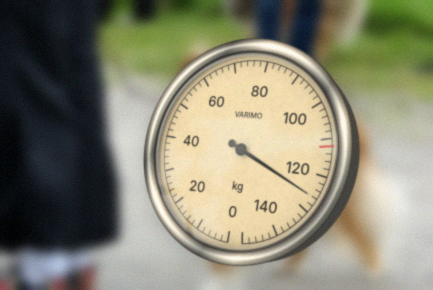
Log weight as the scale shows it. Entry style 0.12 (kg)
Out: 126 (kg)
